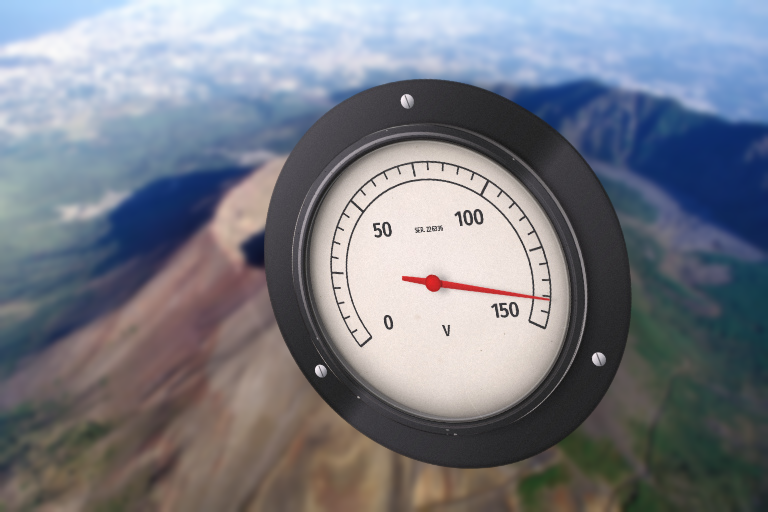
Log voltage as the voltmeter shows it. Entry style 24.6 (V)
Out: 140 (V)
